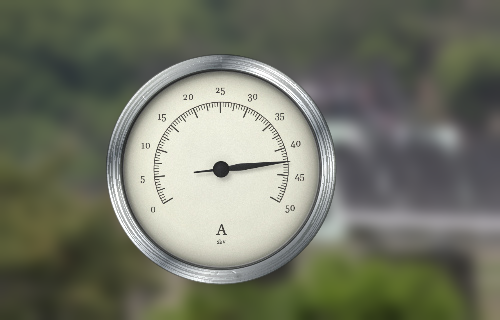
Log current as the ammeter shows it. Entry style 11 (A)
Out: 42.5 (A)
